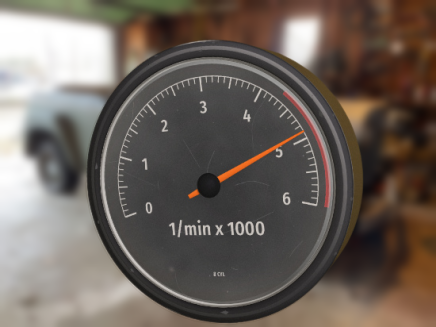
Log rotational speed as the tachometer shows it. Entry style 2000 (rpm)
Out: 4900 (rpm)
